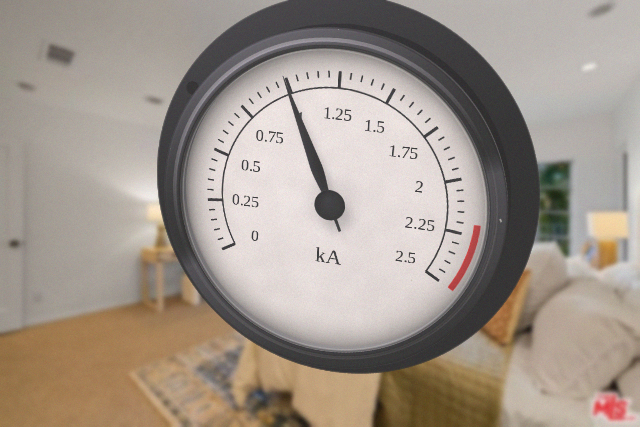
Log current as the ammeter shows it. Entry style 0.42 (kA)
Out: 1 (kA)
